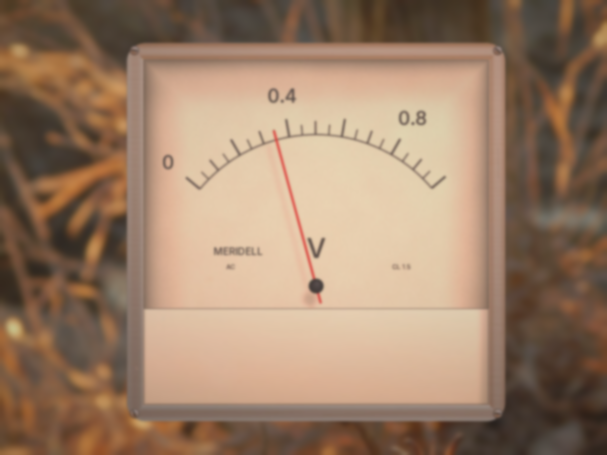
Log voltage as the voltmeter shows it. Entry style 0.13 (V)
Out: 0.35 (V)
